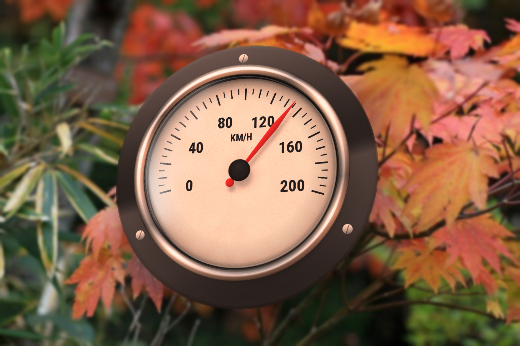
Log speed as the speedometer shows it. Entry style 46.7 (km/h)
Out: 135 (km/h)
